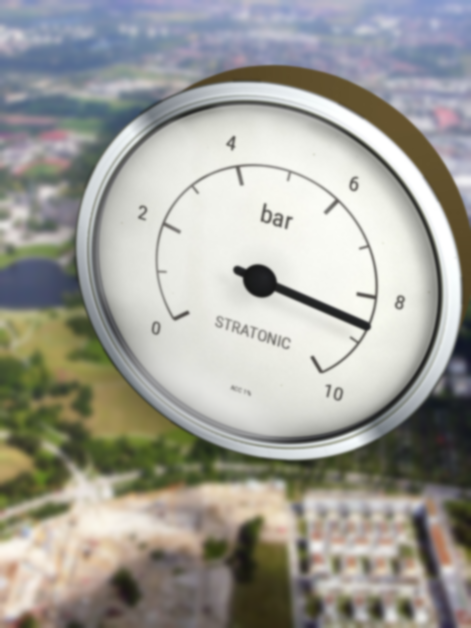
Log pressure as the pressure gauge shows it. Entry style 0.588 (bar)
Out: 8.5 (bar)
